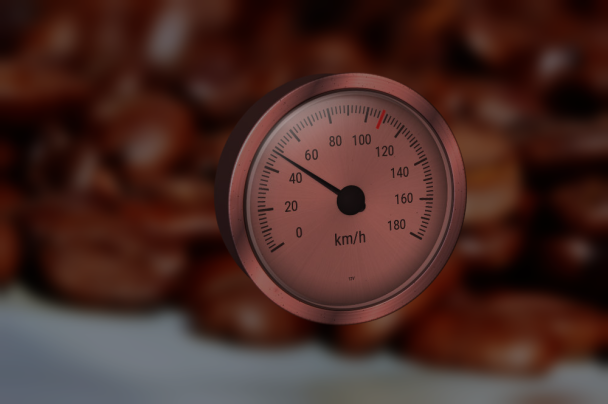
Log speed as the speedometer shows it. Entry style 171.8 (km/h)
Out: 48 (km/h)
